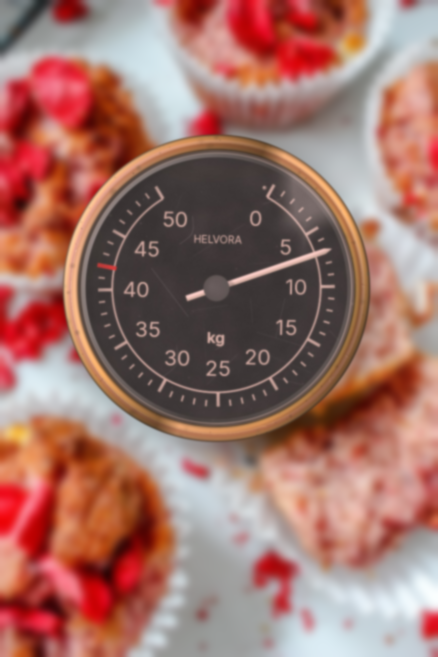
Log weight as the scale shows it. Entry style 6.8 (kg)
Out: 7 (kg)
